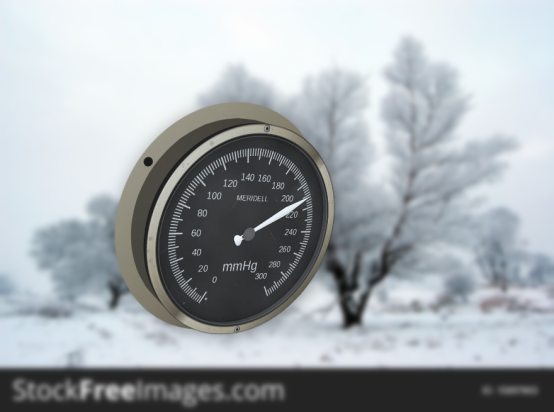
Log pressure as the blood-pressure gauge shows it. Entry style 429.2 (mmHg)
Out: 210 (mmHg)
